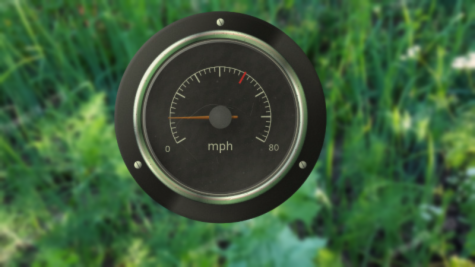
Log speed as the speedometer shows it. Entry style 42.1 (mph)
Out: 10 (mph)
